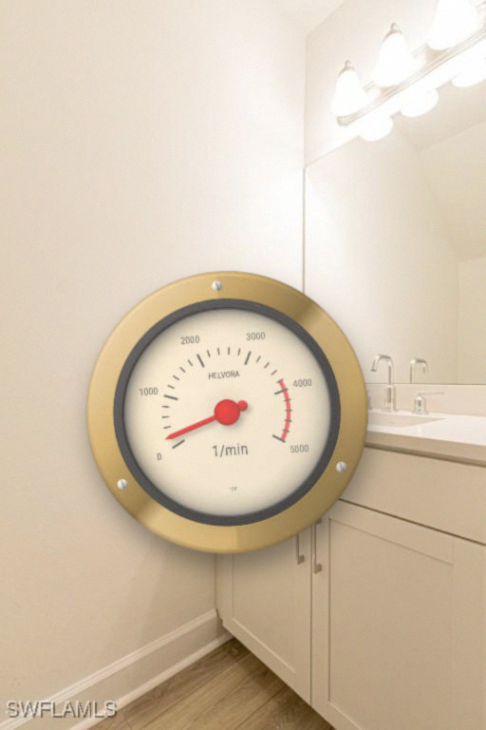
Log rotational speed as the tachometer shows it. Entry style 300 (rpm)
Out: 200 (rpm)
